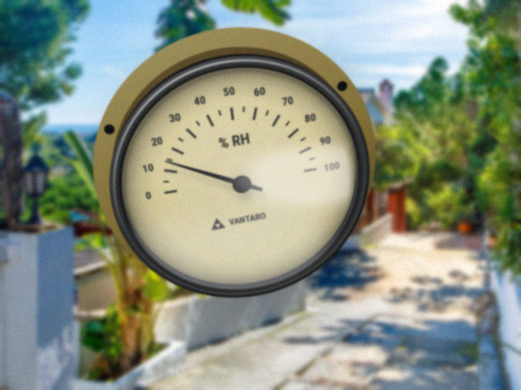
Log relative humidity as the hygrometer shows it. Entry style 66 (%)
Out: 15 (%)
